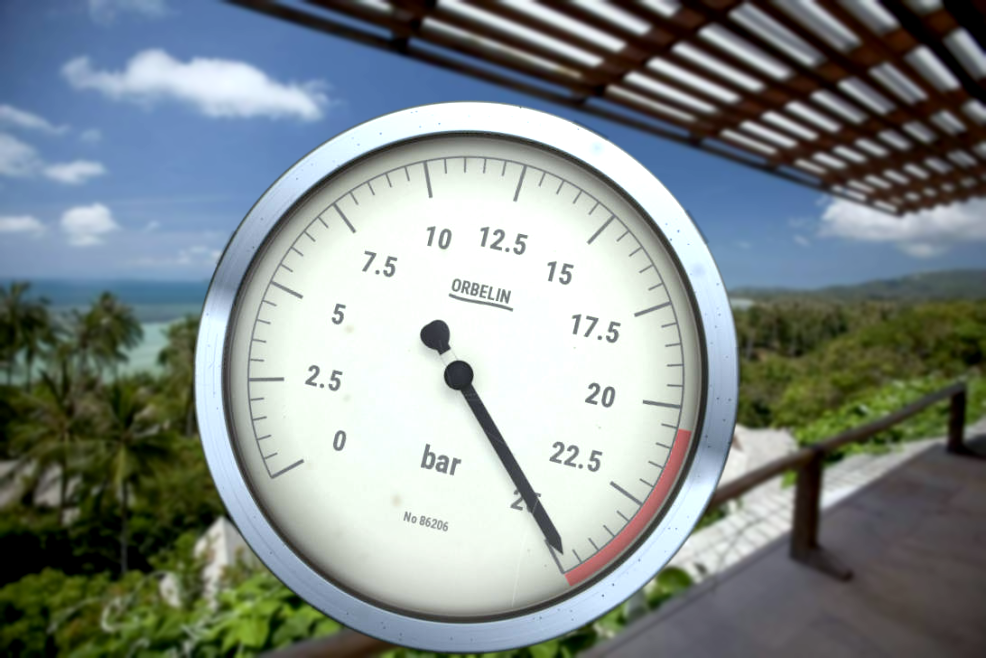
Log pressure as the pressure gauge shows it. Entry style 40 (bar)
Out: 24.75 (bar)
